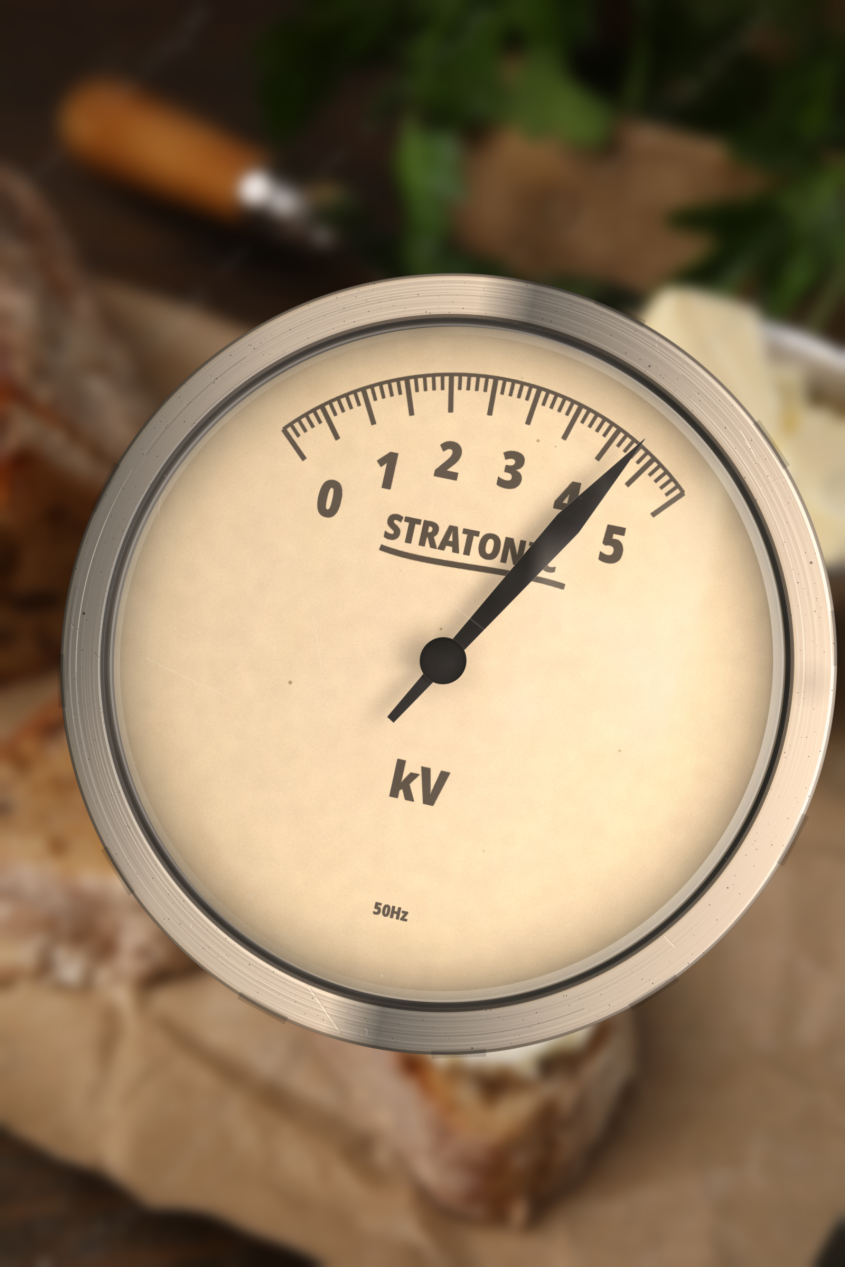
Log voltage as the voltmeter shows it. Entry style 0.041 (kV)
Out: 4.3 (kV)
